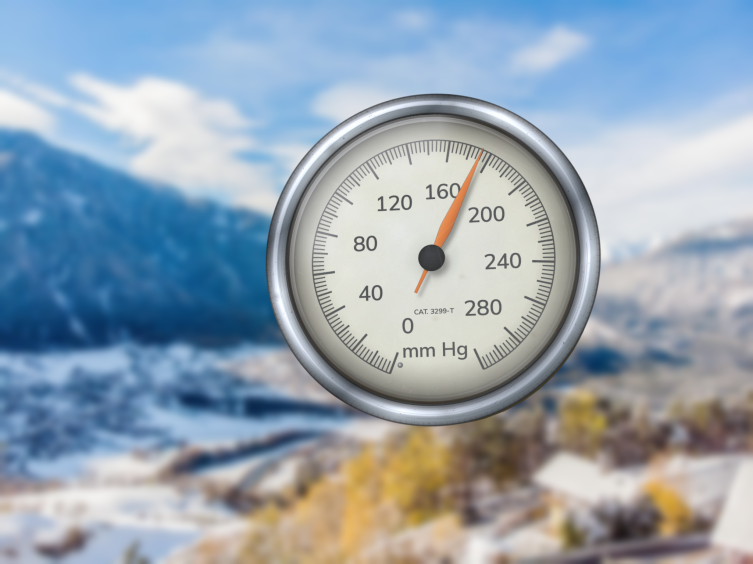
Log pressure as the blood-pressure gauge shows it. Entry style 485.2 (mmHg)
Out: 176 (mmHg)
